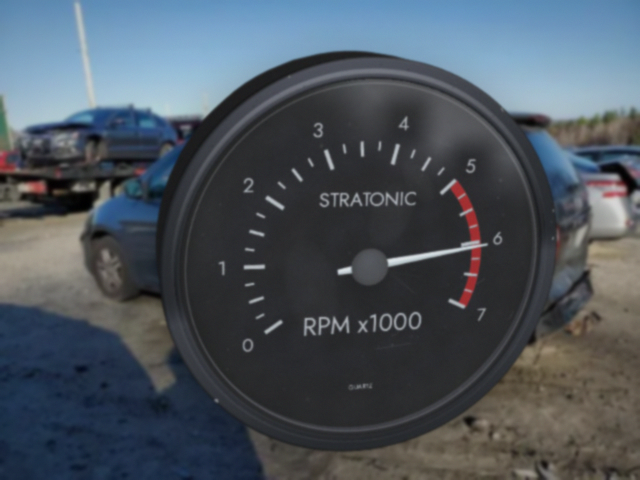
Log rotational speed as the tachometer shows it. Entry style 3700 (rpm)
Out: 6000 (rpm)
